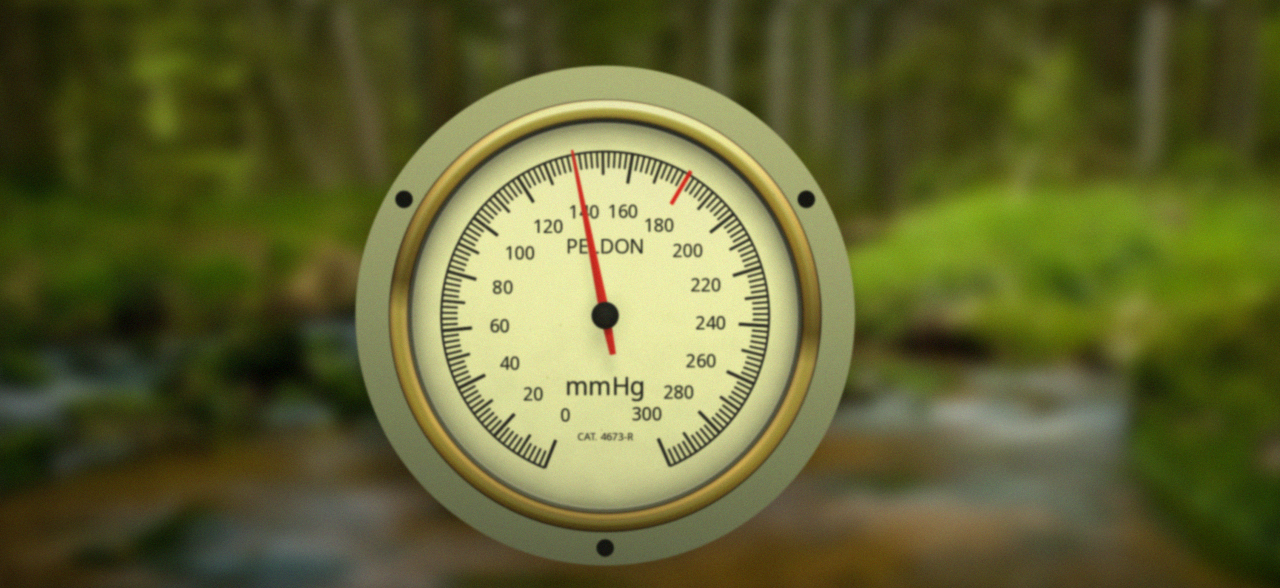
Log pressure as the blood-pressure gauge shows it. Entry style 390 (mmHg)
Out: 140 (mmHg)
